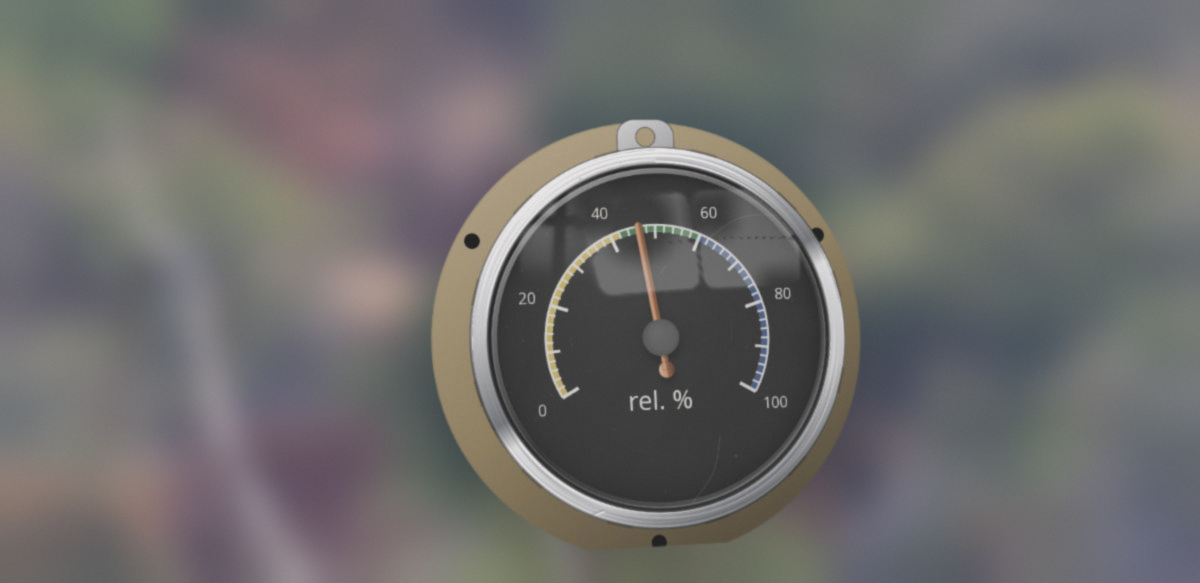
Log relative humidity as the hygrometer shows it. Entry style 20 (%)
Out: 46 (%)
